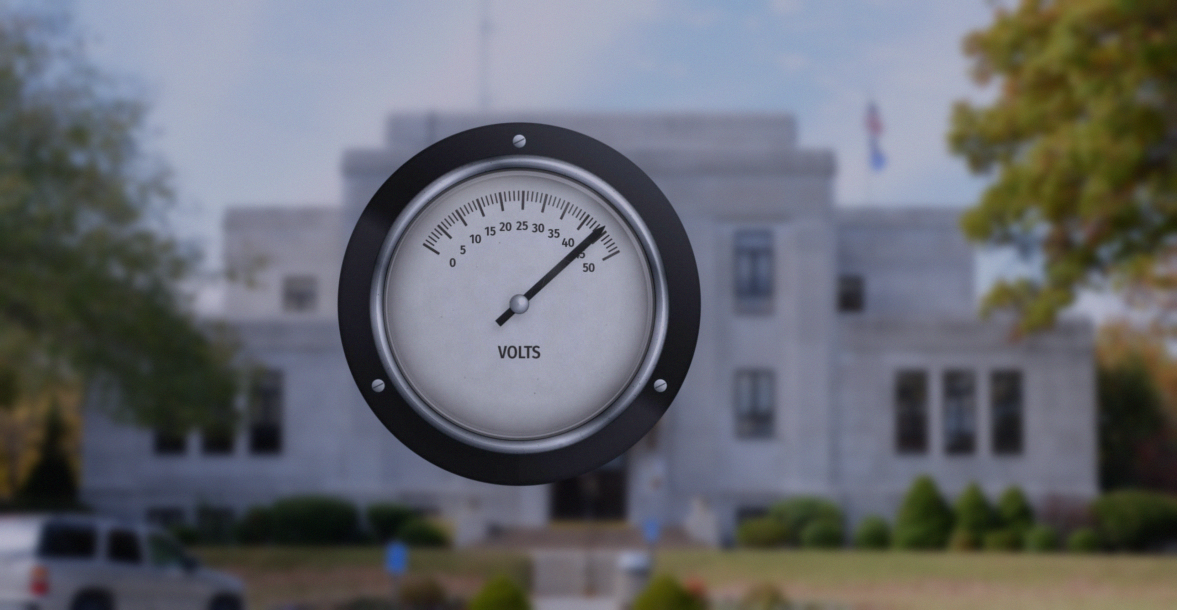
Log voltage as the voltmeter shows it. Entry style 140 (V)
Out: 44 (V)
